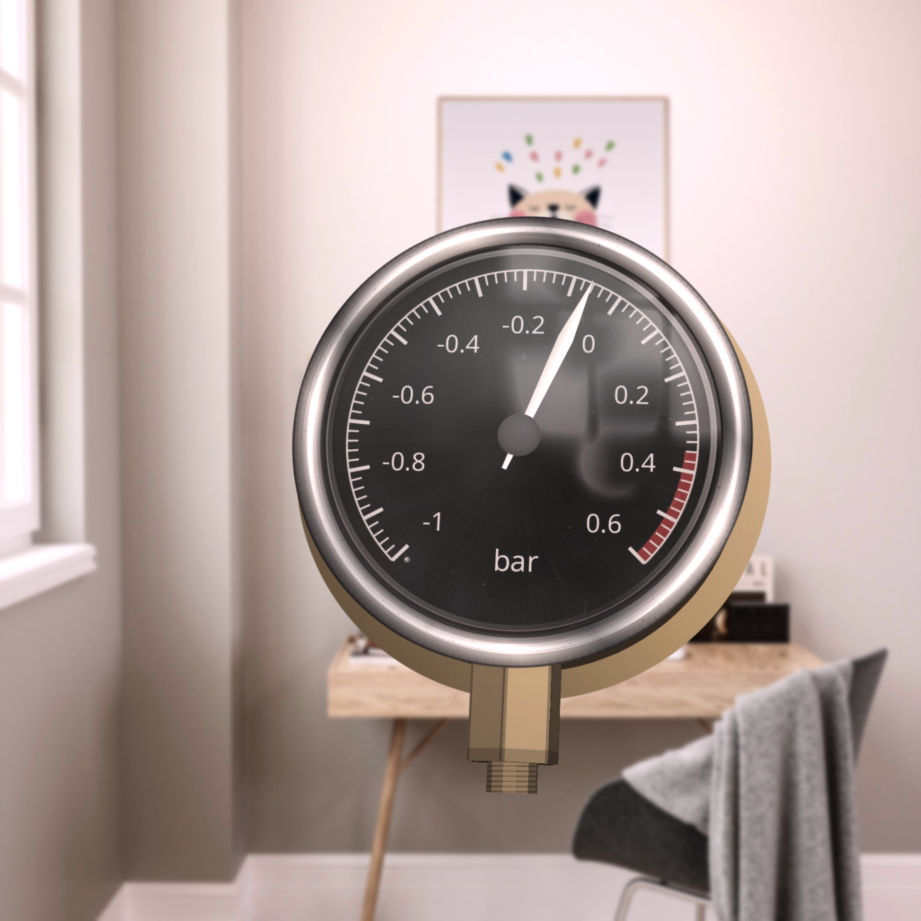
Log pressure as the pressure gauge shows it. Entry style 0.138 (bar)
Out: -0.06 (bar)
